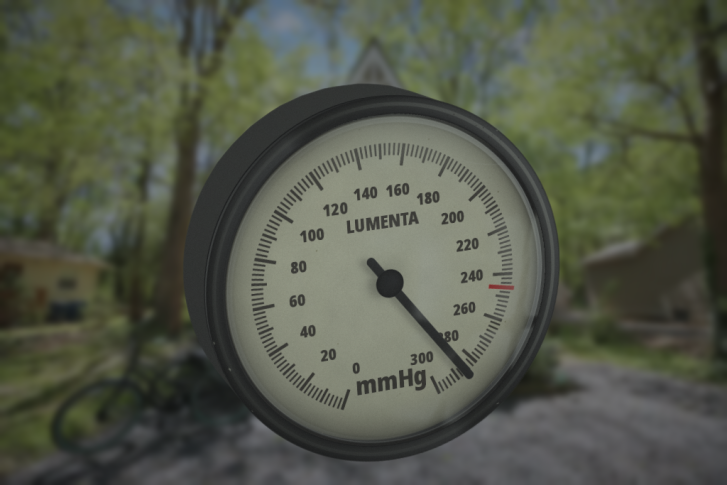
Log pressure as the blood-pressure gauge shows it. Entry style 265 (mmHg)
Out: 286 (mmHg)
